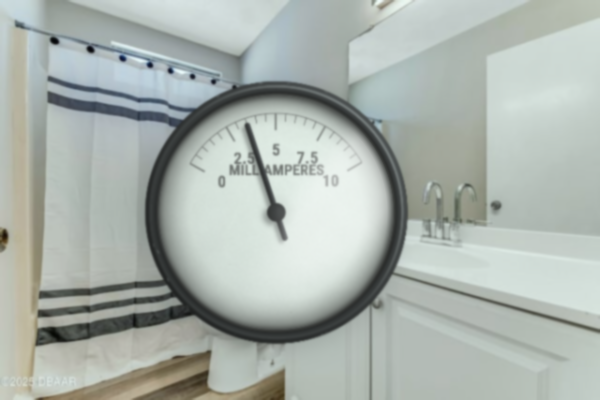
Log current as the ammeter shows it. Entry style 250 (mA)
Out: 3.5 (mA)
